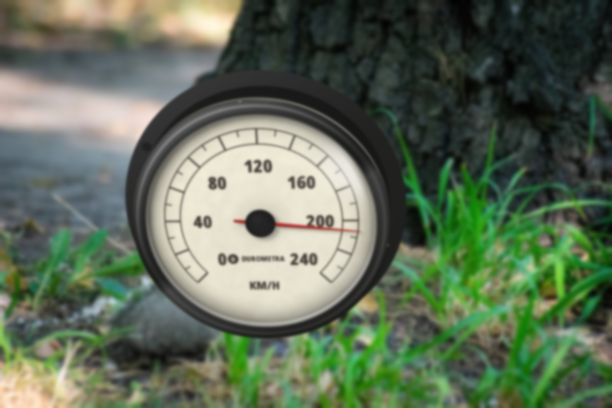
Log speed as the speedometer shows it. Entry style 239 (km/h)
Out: 205 (km/h)
